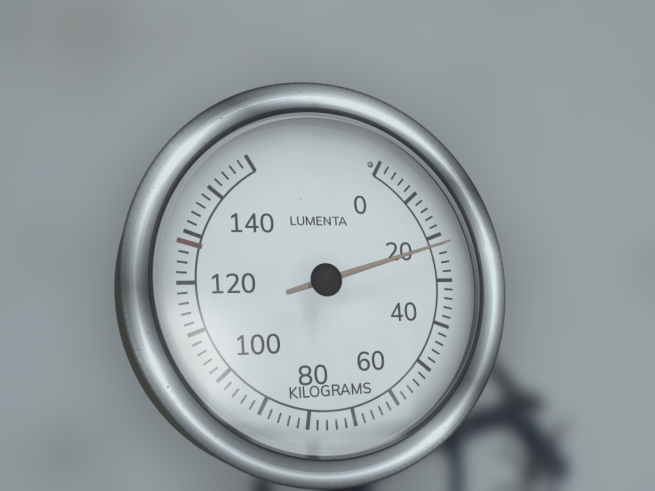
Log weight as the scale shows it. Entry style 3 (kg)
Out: 22 (kg)
